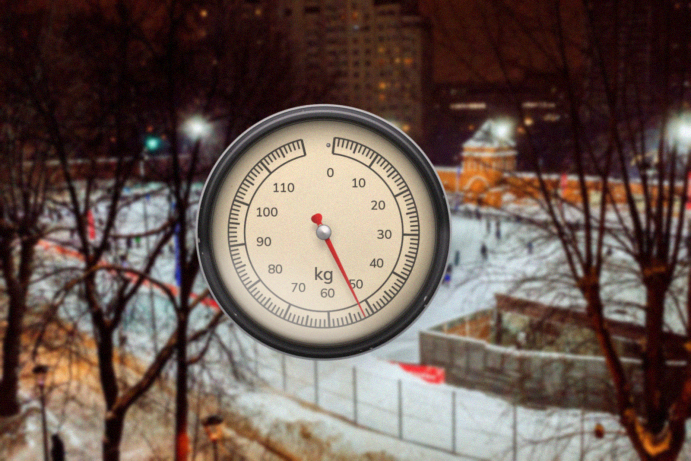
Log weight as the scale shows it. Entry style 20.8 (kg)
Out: 52 (kg)
